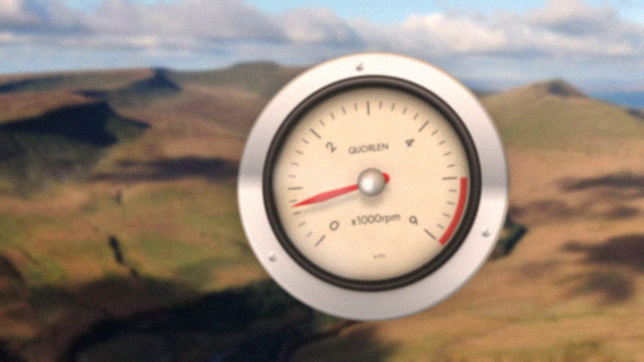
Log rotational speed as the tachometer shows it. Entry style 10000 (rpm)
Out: 700 (rpm)
